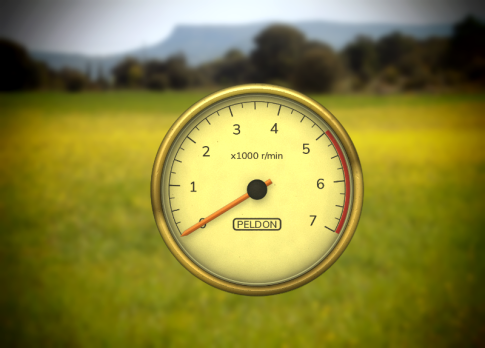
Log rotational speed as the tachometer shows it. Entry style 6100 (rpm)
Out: 0 (rpm)
